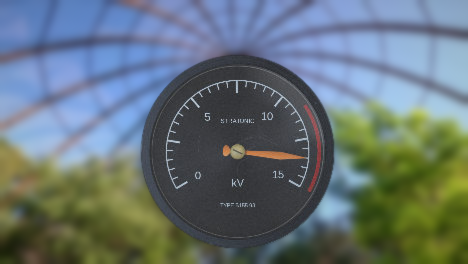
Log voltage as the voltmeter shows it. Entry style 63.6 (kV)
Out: 13.5 (kV)
